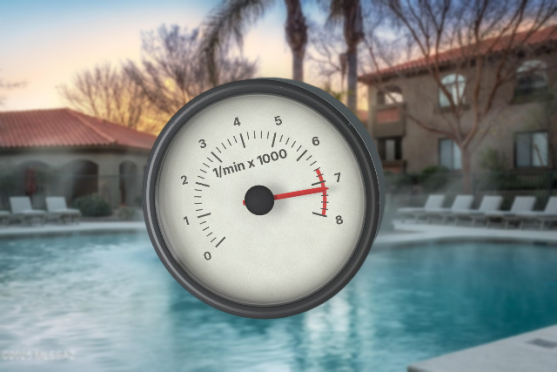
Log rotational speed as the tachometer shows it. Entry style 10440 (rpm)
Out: 7200 (rpm)
